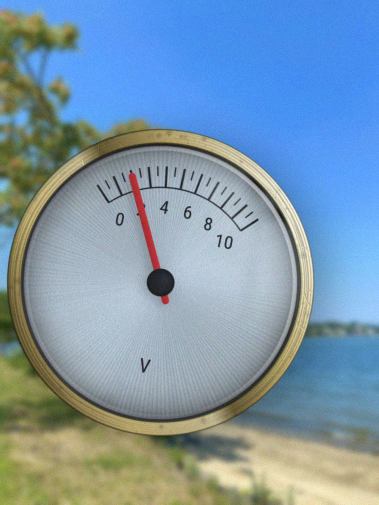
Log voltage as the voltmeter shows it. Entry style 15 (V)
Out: 2 (V)
